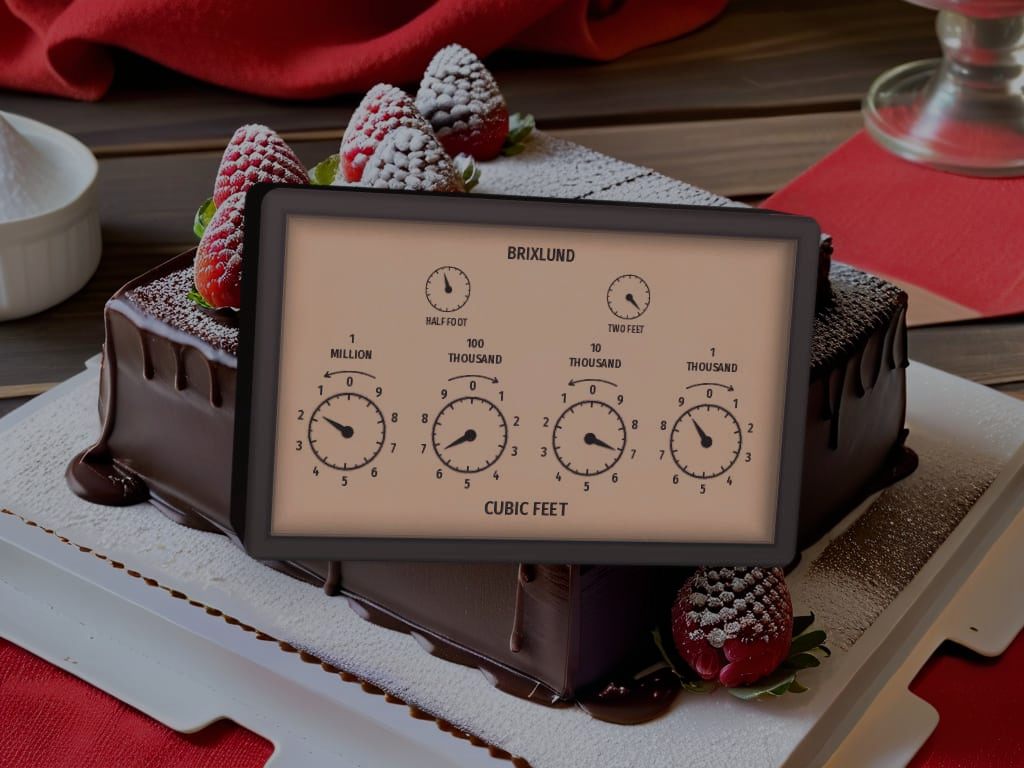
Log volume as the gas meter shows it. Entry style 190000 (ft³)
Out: 166900 (ft³)
